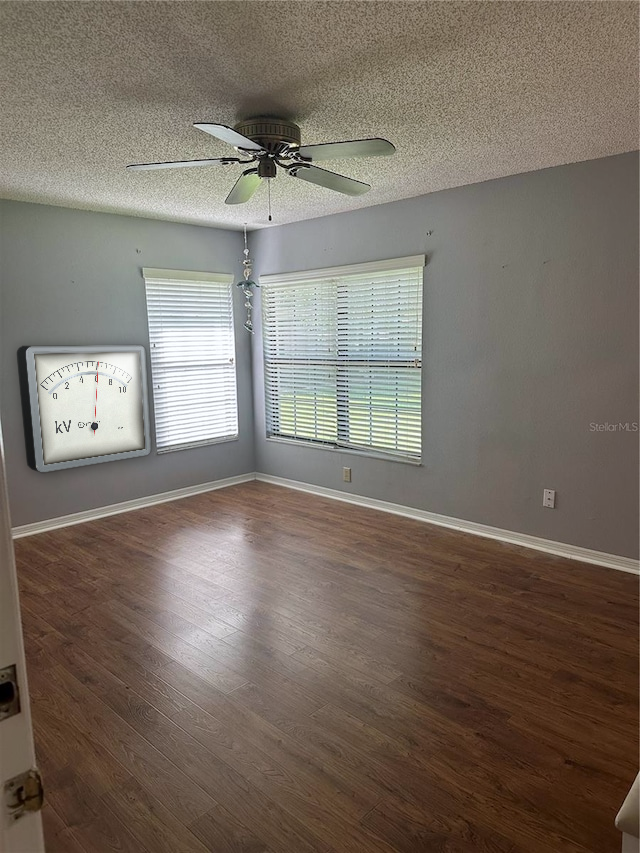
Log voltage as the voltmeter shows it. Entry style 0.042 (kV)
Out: 6 (kV)
